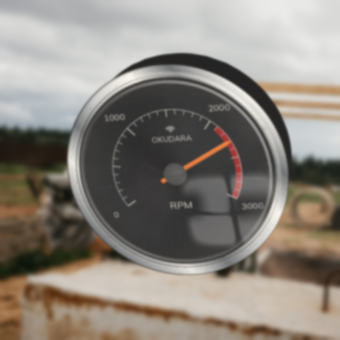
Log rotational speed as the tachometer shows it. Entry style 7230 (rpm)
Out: 2300 (rpm)
